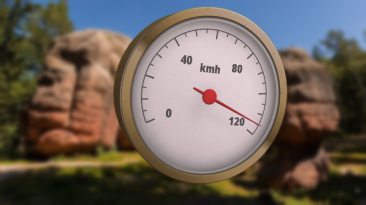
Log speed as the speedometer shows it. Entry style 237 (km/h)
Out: 115 (km/h)
